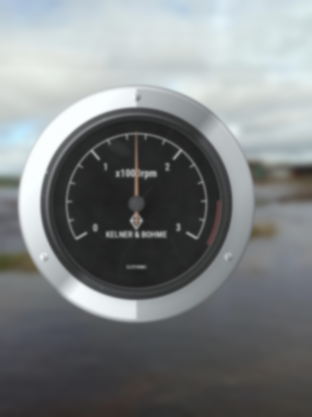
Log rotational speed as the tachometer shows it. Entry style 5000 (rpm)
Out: 1500 (rpm)
